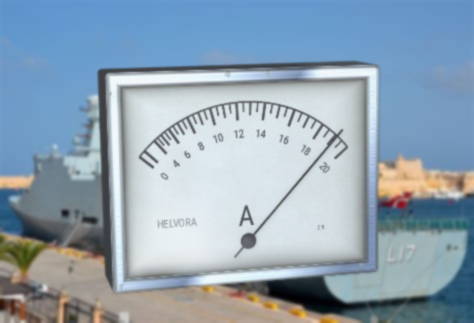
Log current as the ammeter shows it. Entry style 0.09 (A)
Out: 19 (A)
